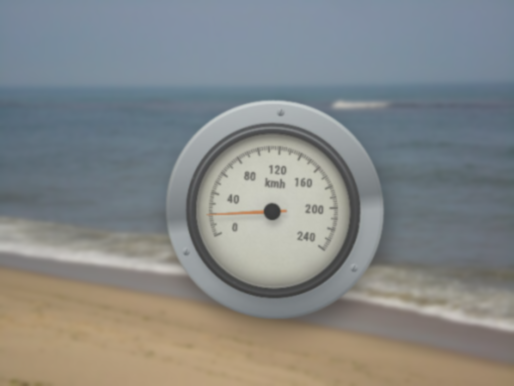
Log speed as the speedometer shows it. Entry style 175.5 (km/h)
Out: 20 (km/h)
